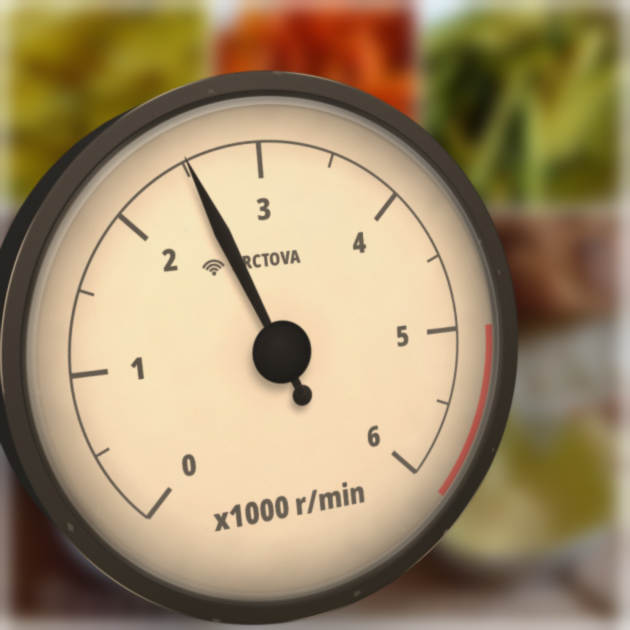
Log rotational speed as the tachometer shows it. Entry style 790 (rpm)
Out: 2500 (rpm)
